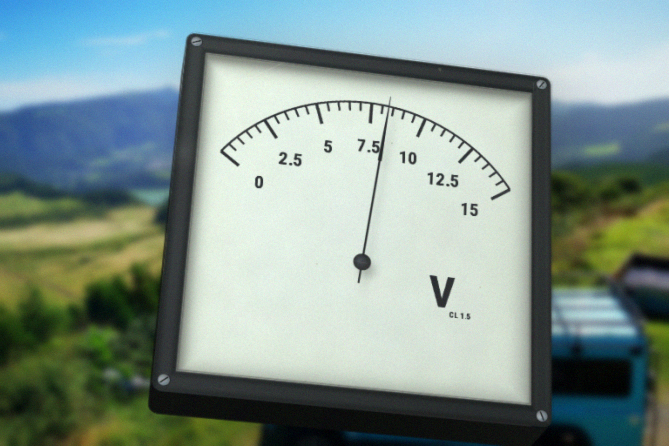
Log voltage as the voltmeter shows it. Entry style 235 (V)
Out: 8.25 (V)
